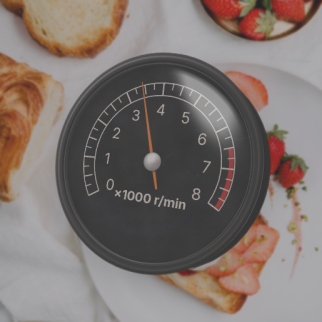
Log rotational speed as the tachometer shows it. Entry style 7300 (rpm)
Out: 3500 (rpm)
